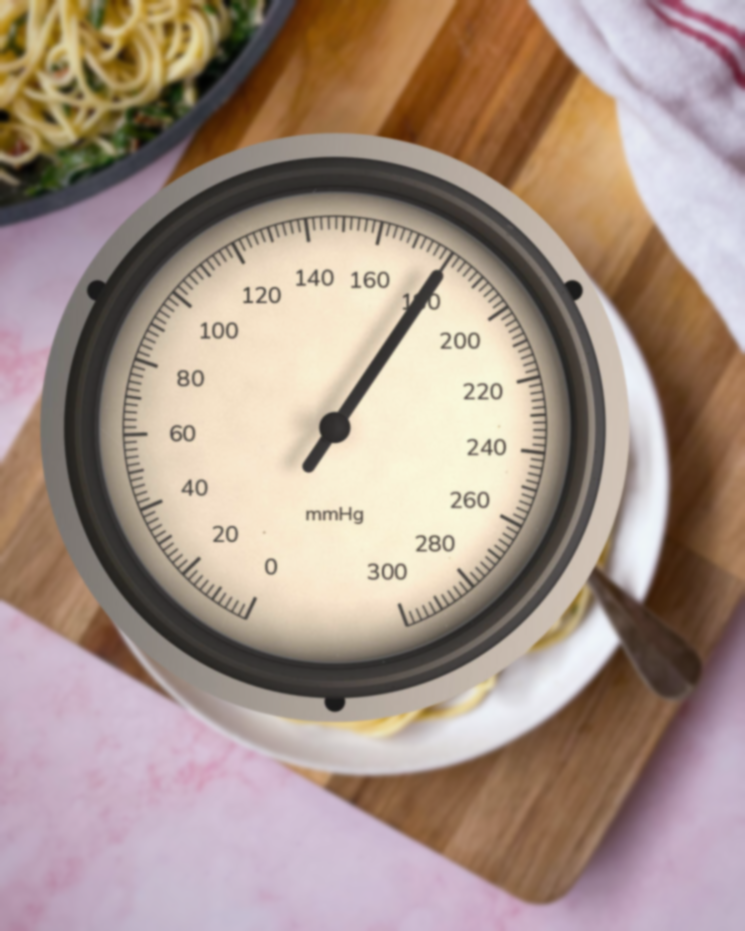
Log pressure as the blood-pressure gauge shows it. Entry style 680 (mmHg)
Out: 180 (mmHg)
